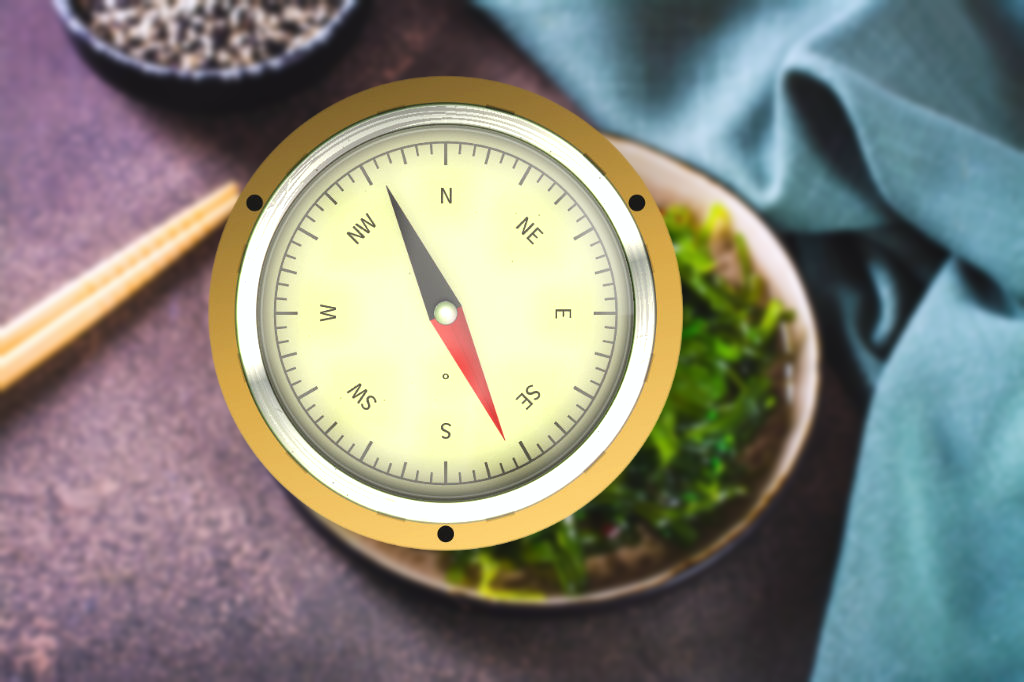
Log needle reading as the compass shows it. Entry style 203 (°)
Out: 155 (°)
